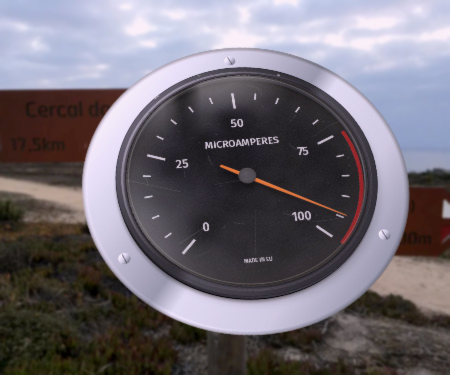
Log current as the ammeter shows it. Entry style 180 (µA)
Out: 95 (µA)
